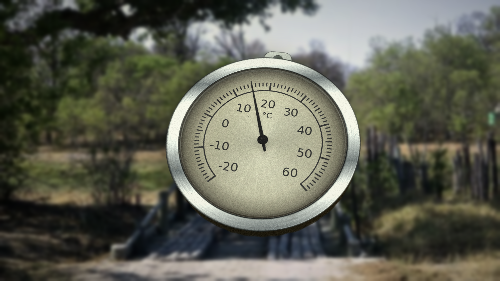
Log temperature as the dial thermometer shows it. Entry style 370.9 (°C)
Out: 15 (°C)
